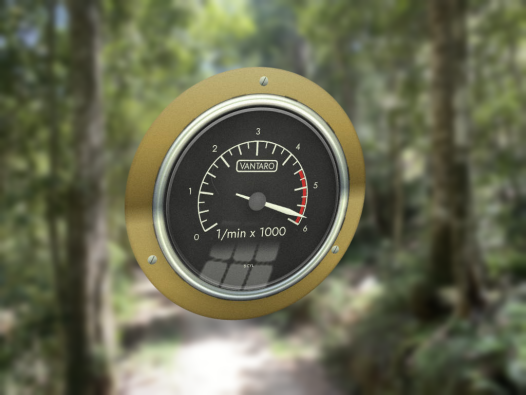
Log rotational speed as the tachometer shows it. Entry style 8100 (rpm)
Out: 5750 (rpm)
